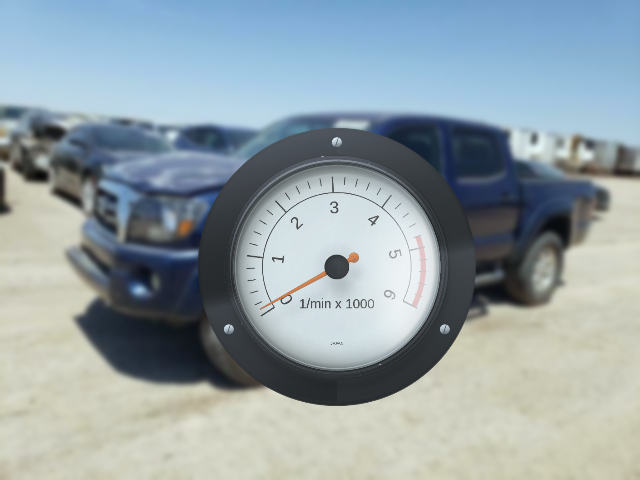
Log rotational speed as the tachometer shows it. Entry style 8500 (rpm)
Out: 100 (rpm)
